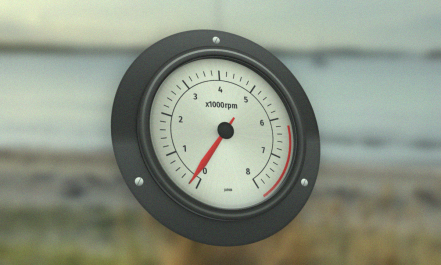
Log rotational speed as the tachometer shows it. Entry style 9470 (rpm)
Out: 200 (rpm)
